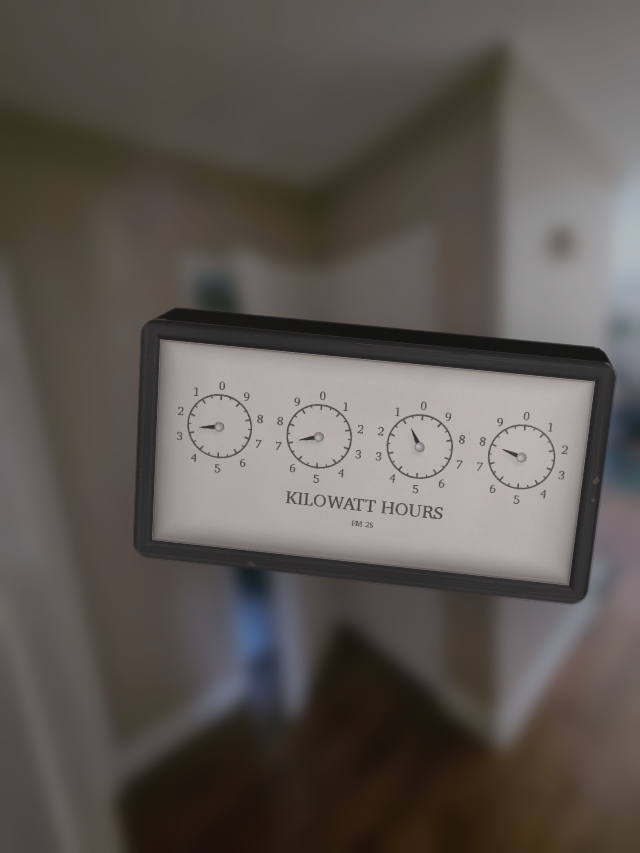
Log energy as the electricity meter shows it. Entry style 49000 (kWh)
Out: 2708 (kWh)
